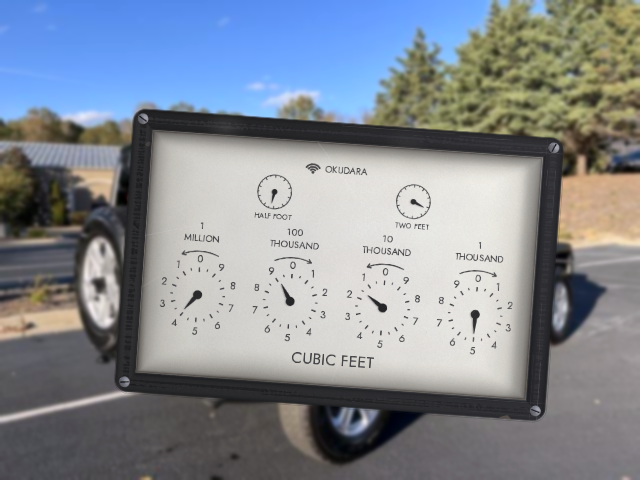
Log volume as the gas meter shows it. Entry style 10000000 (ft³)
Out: 391500 (ft³)
